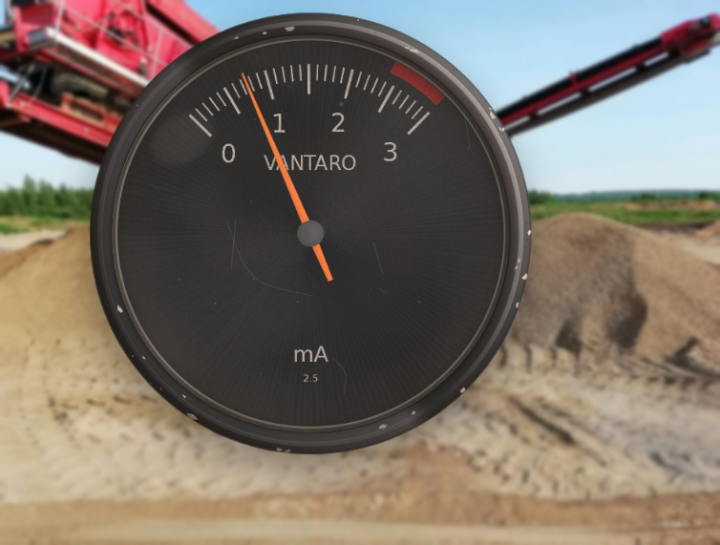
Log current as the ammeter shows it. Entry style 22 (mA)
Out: 0.75 (mA)
